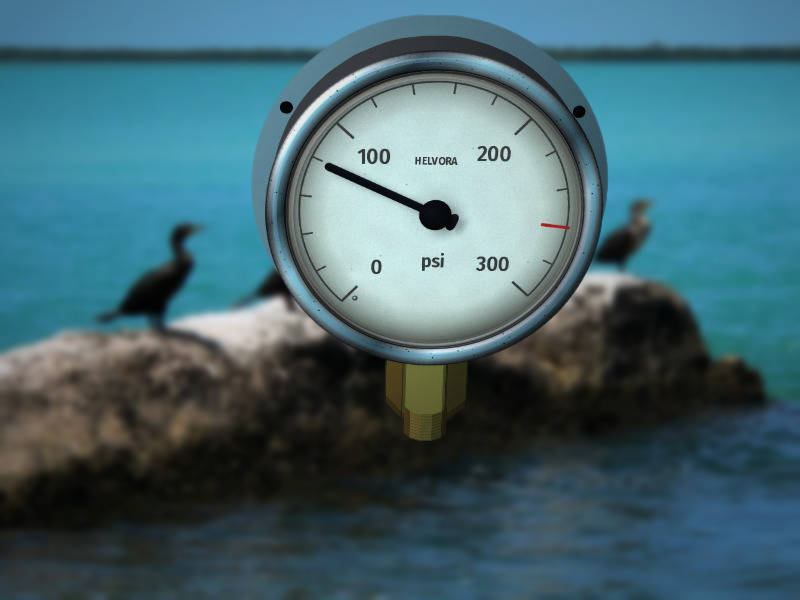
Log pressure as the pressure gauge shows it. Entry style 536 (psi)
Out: 80 (psi)
